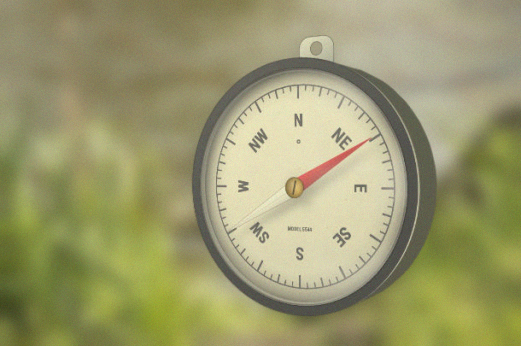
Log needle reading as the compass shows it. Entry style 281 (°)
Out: 60 (°)
